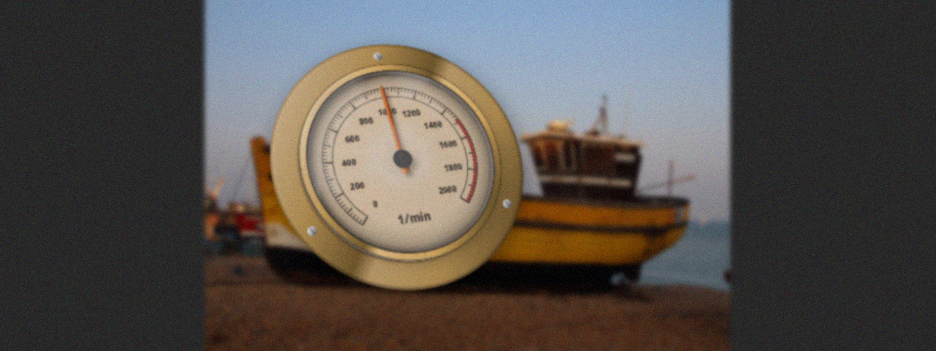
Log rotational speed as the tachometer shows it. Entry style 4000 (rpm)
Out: 1000 (rpm)
